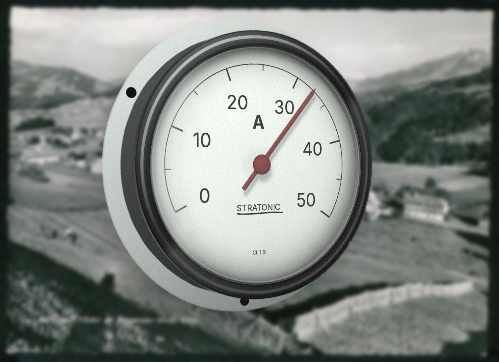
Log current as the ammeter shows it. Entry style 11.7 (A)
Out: 32.5 (A)
